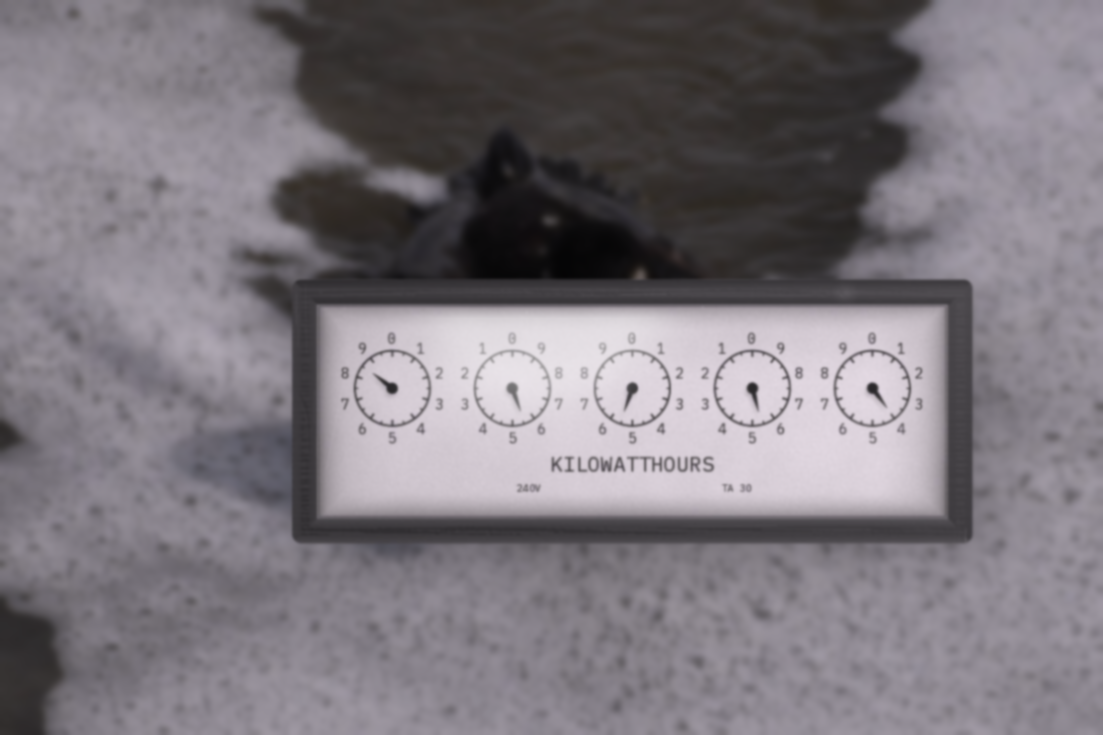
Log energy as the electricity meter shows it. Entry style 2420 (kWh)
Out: 85554 (kWh)
